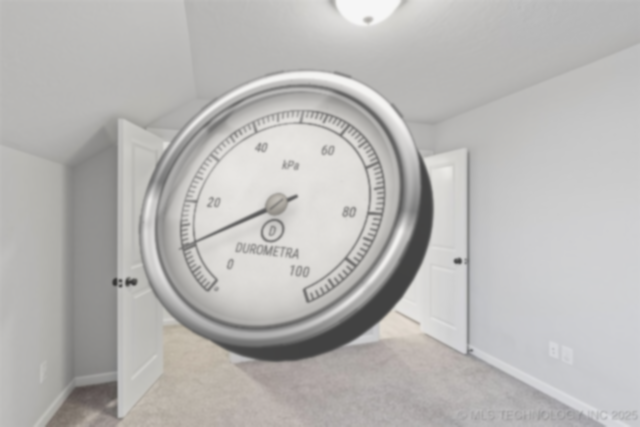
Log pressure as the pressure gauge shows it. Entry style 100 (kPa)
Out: 10 (kPa)
